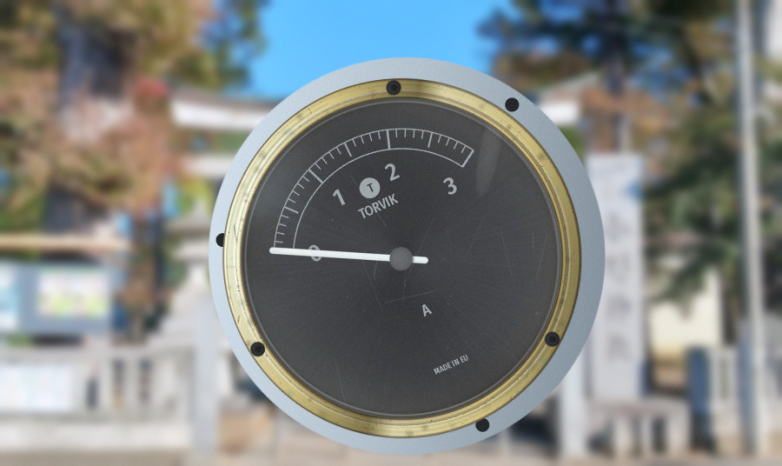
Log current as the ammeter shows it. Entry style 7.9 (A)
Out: 0 (A)
